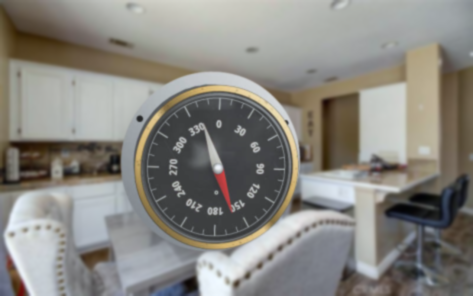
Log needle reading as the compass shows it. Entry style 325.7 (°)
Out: 160 (°)
